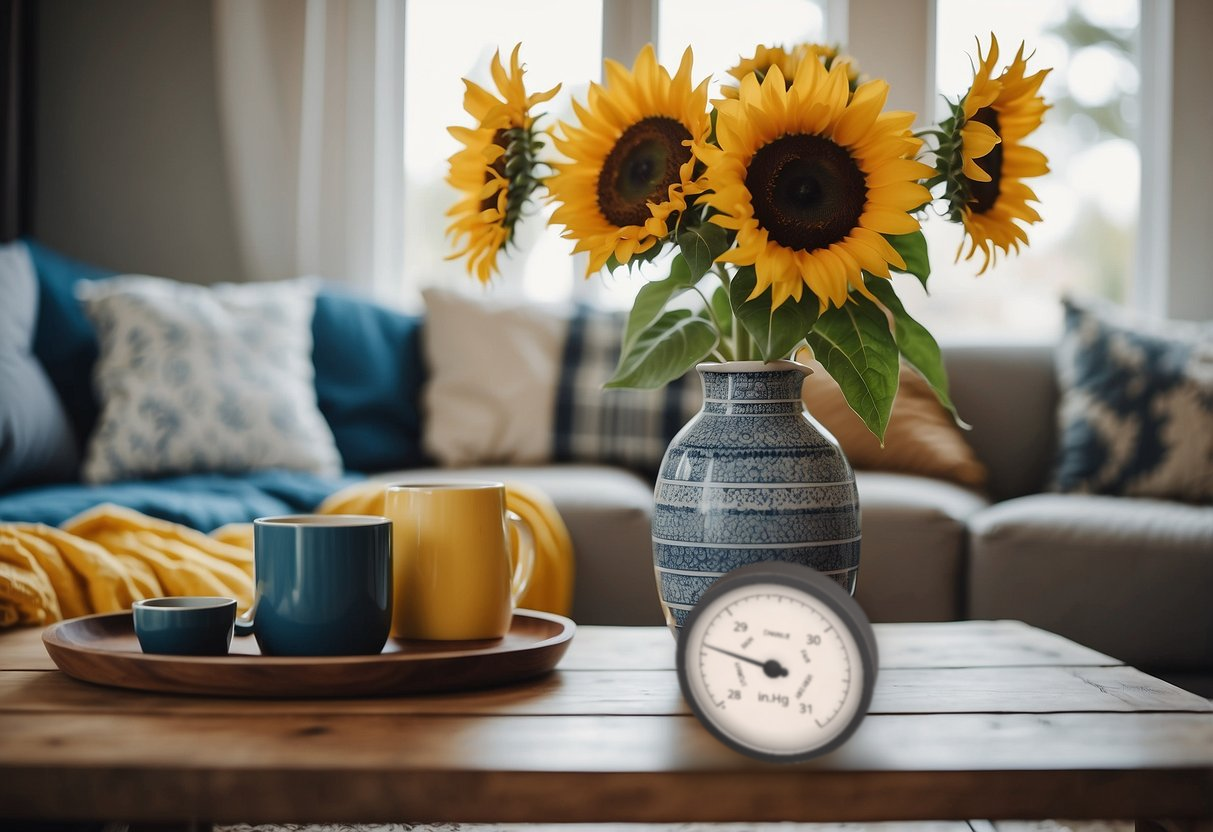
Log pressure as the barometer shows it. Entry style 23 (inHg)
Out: 28.6 (inHg)
